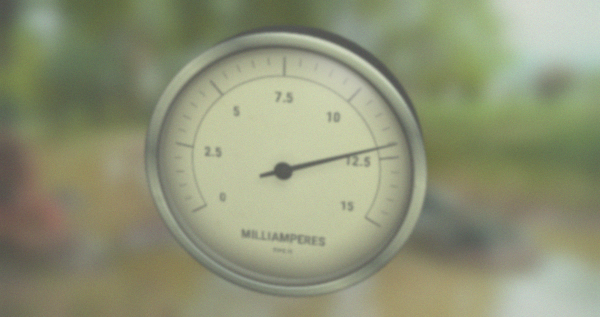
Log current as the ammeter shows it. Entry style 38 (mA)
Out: 12 (mA)
